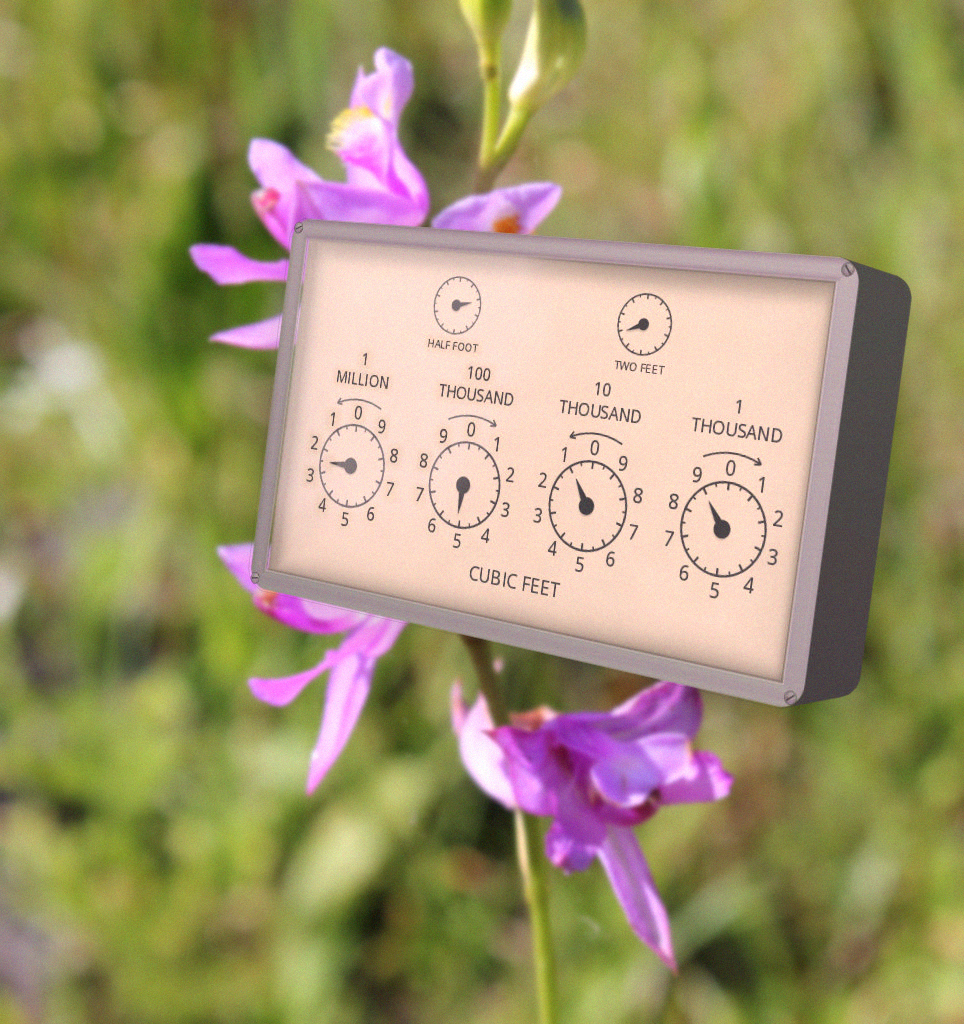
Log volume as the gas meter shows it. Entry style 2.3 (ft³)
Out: 250900 (ft³)
